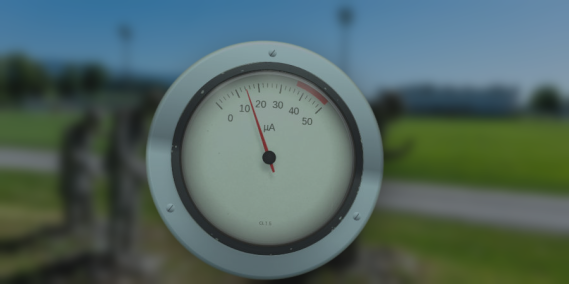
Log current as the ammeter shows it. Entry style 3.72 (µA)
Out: 14 (µA)
